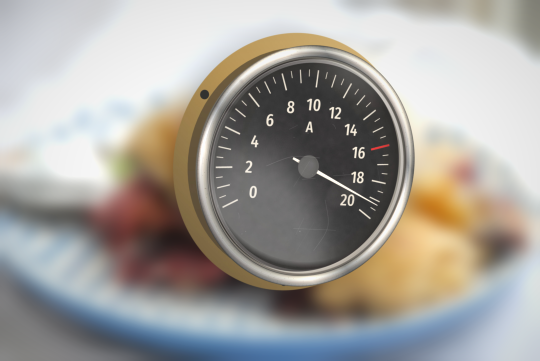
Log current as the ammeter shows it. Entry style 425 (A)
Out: 19.25 (A)
